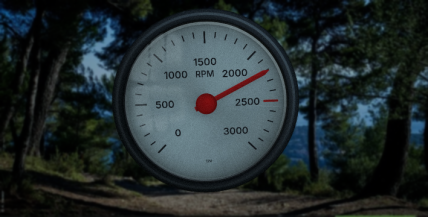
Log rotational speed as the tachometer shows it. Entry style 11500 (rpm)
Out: 2200 (rpm)
